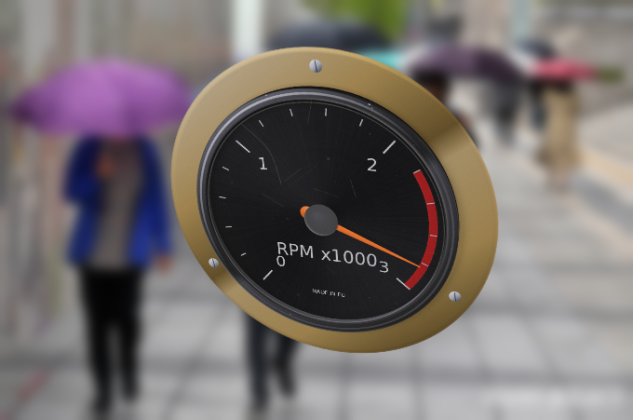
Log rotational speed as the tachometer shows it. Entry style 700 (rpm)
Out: 2800 (rpm)
